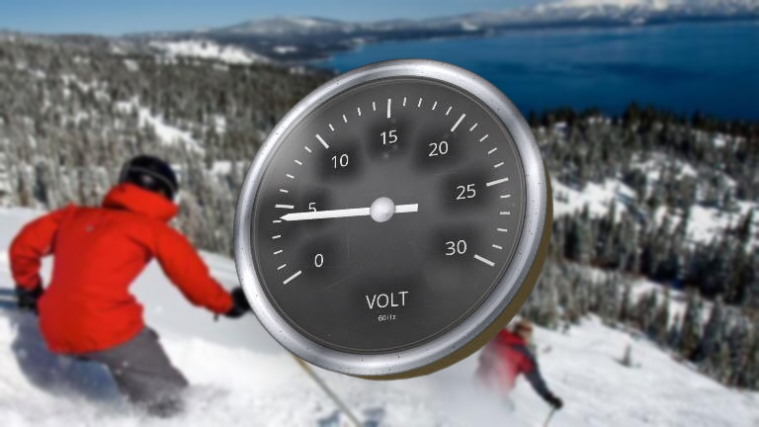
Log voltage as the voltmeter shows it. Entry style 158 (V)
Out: 4 (V)
